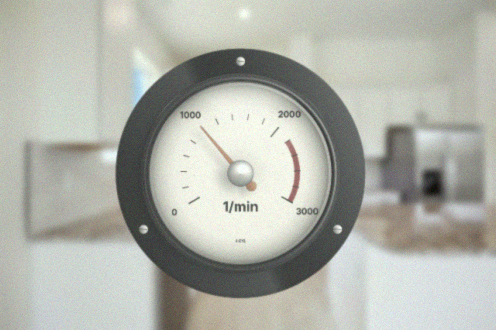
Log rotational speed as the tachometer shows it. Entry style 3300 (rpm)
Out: 1000 (rpm)
